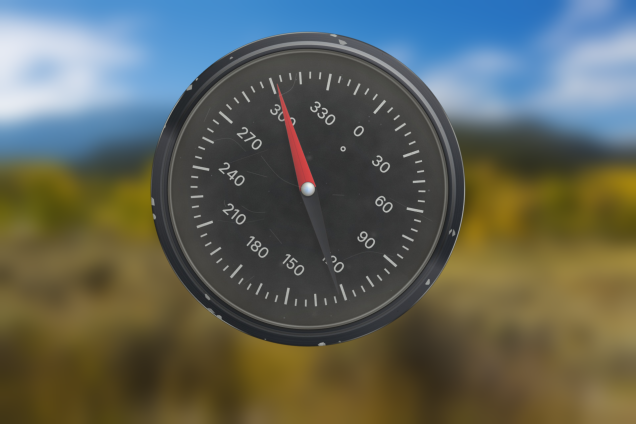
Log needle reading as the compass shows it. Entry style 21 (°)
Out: 302.5 (°)
